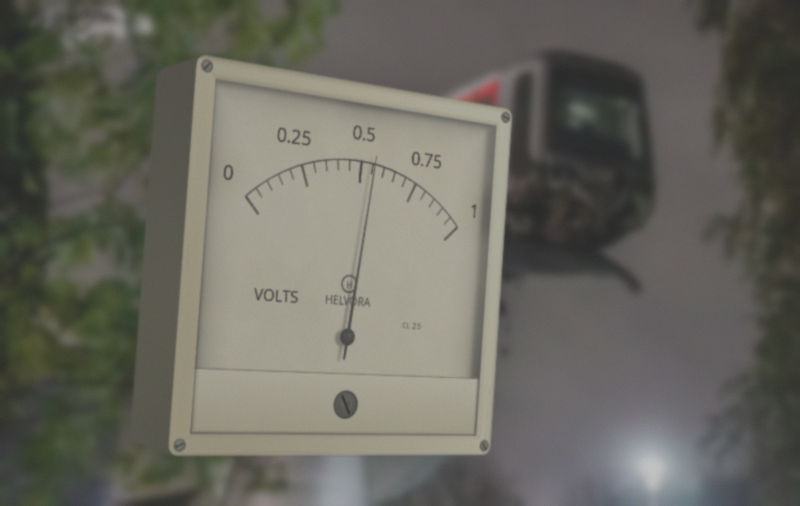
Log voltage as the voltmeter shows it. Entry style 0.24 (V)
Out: 0.55 (V)
